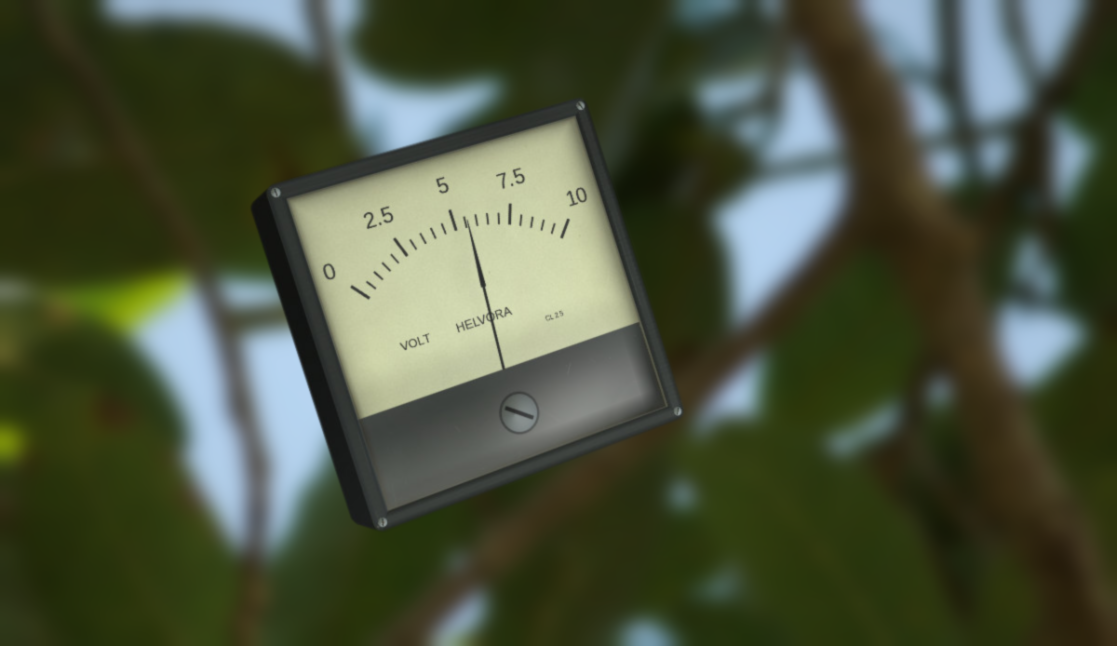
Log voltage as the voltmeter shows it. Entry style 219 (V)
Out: 5.5 (V)
